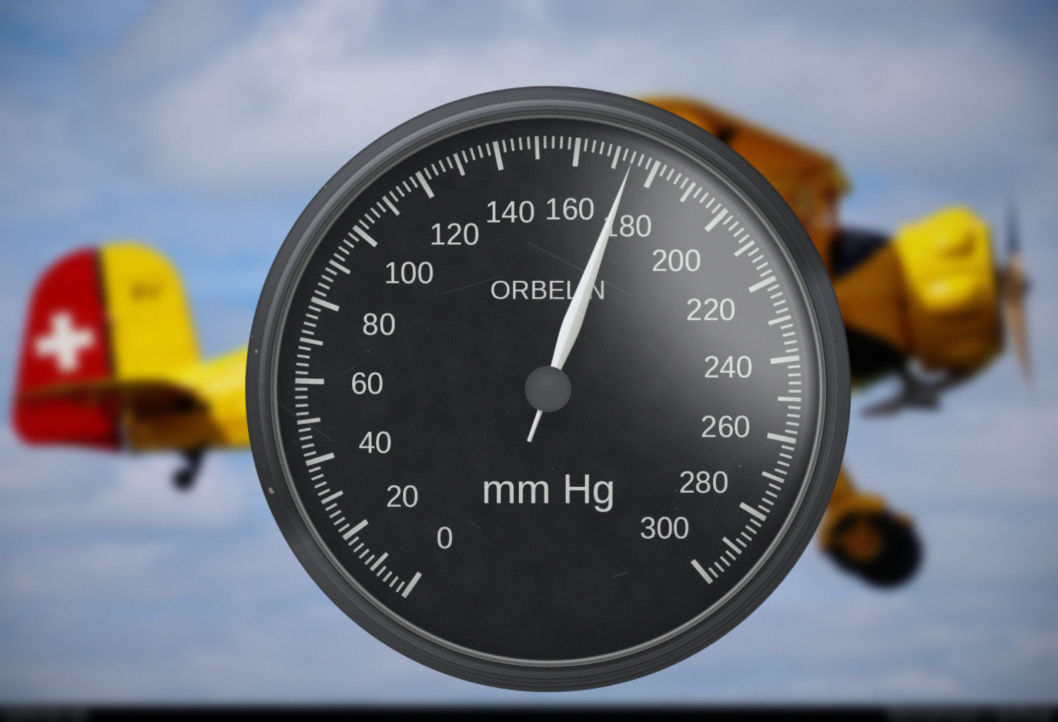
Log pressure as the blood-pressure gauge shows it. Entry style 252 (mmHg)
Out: 174 (mmHg)
